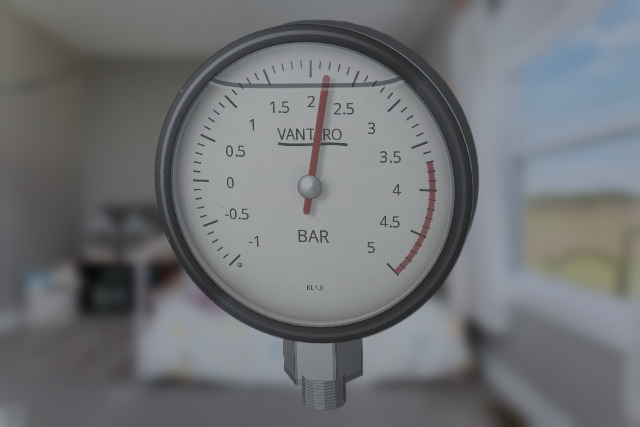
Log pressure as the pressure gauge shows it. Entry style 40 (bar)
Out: 2.2 (bar)
